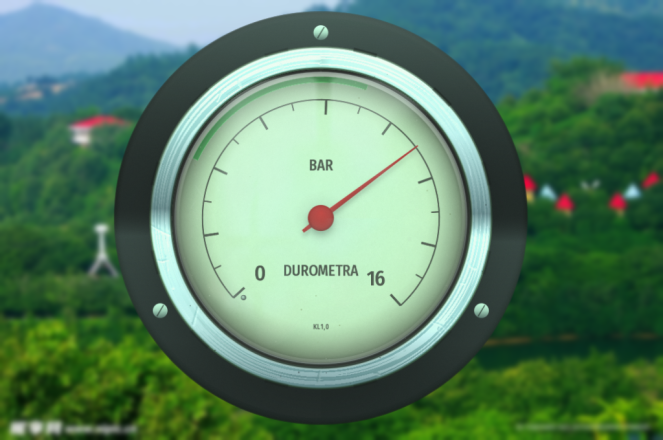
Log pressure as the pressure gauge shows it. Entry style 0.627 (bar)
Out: 11 (bar)
